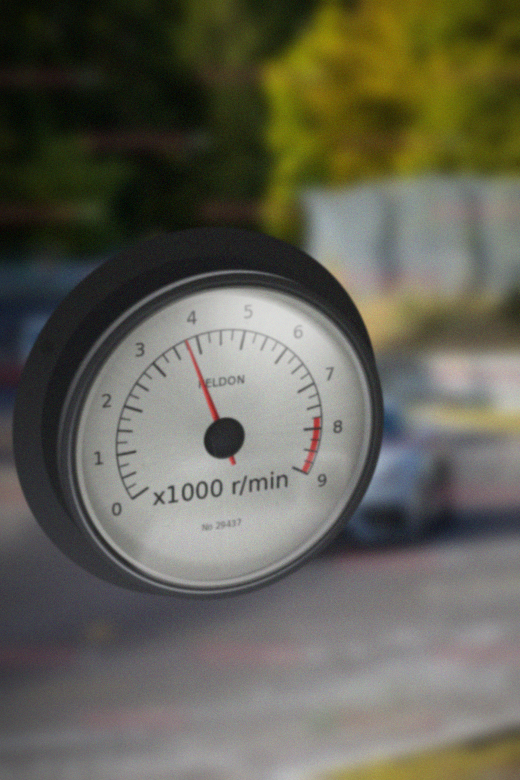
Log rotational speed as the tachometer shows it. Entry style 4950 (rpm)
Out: 3750 (rpm)
